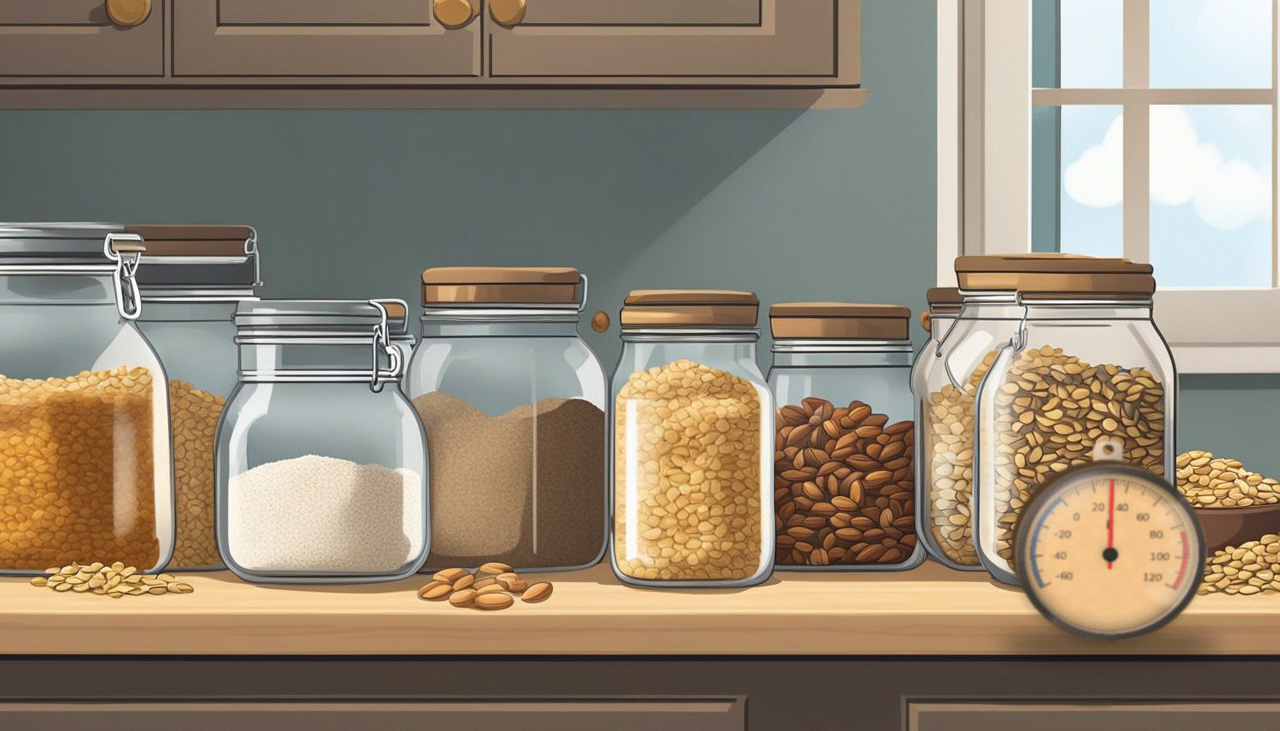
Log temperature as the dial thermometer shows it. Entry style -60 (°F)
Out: 30 (°F)
